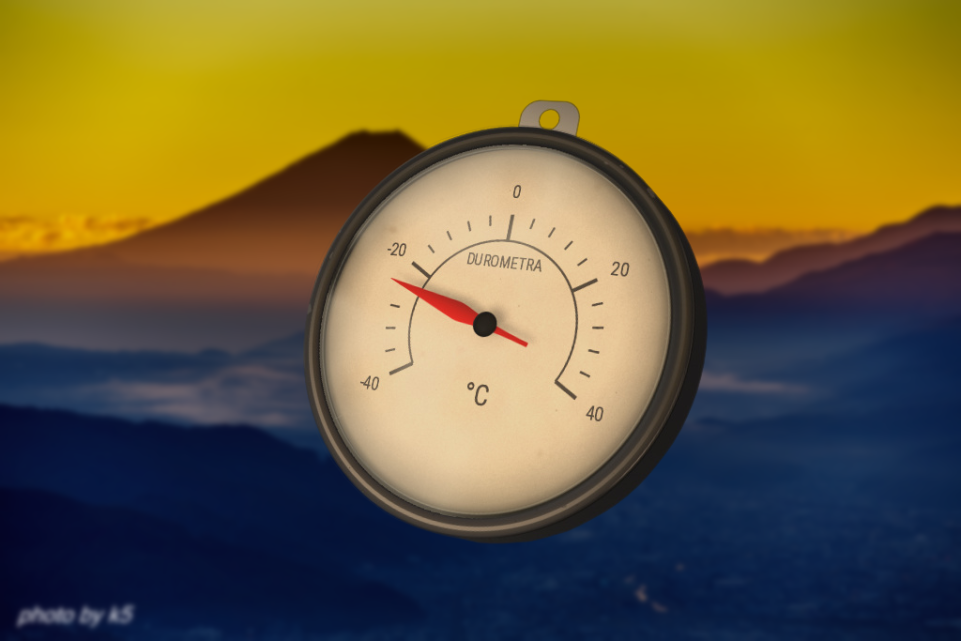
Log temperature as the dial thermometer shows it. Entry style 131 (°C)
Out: -24 (°C)
